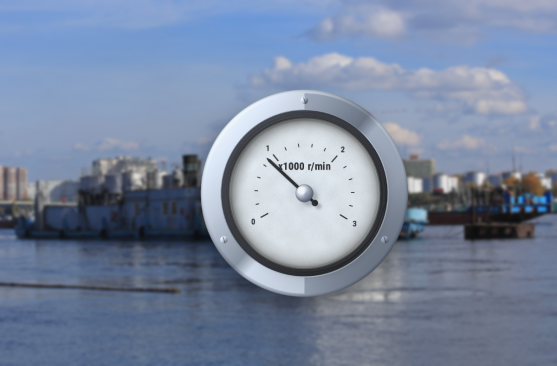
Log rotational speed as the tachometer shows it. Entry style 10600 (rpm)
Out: 900 (rpm)
